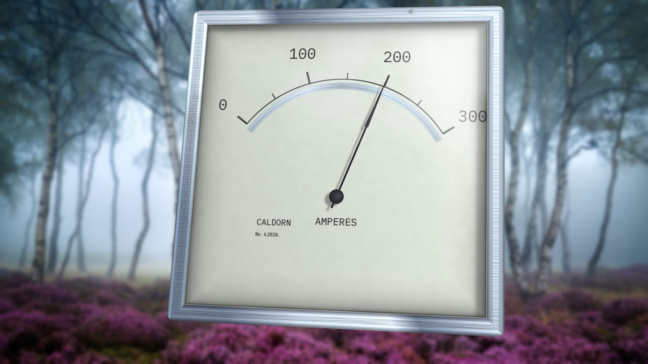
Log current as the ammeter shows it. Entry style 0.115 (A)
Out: 200 (A)
